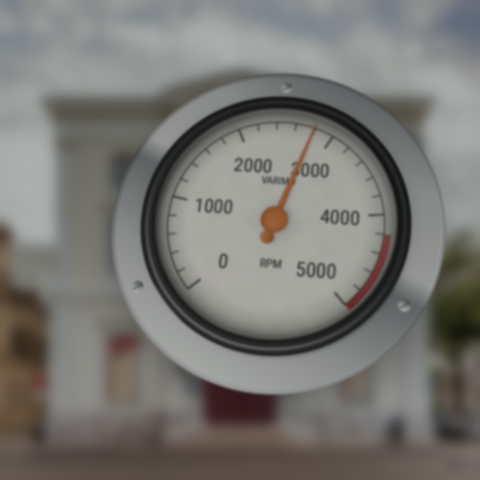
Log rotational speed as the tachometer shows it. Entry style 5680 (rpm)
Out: 2800 (rpm)
